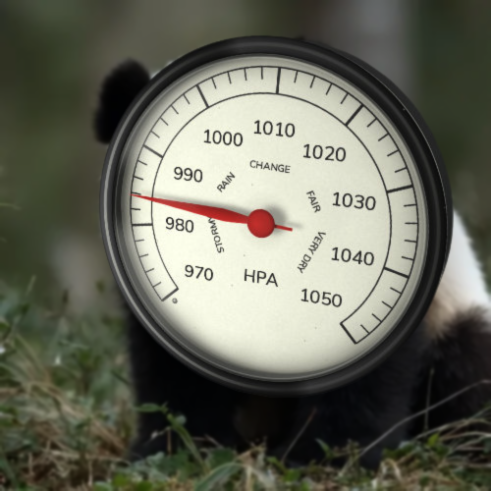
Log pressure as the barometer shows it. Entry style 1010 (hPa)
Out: 984 (hPa)
